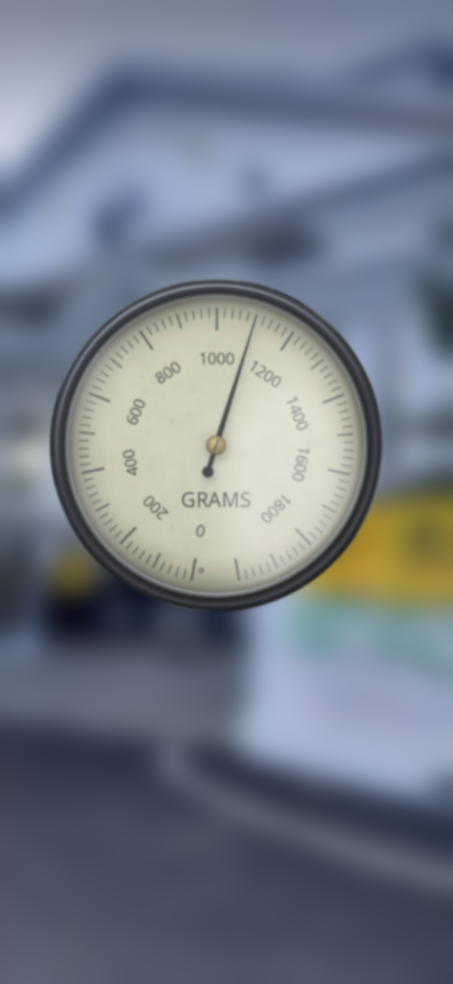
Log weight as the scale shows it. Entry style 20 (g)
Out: 1100 (g)
